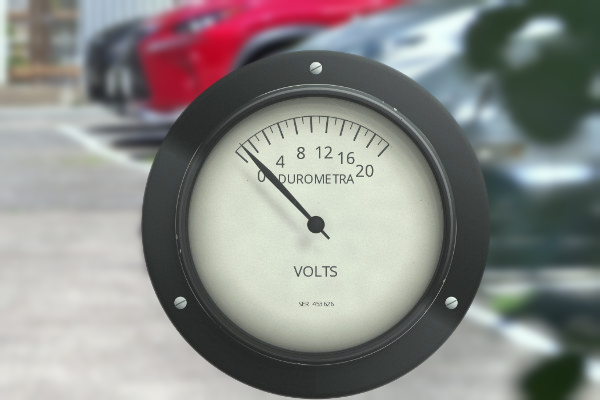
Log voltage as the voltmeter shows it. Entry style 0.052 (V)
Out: 1 (V)
